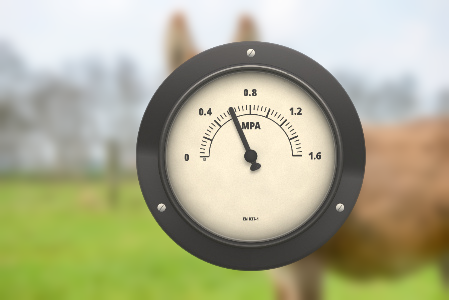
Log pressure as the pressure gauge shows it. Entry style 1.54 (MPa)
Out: 0.6 (MPa)
